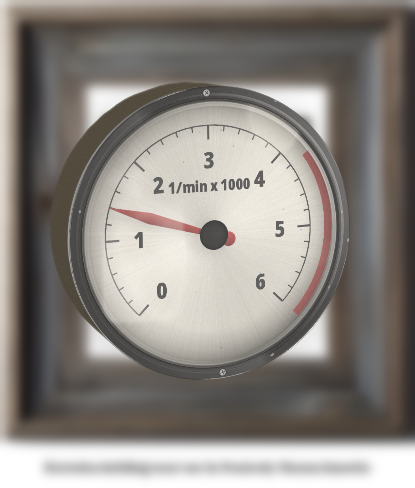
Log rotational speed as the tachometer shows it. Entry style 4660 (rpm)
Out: 1400 (rpm)
